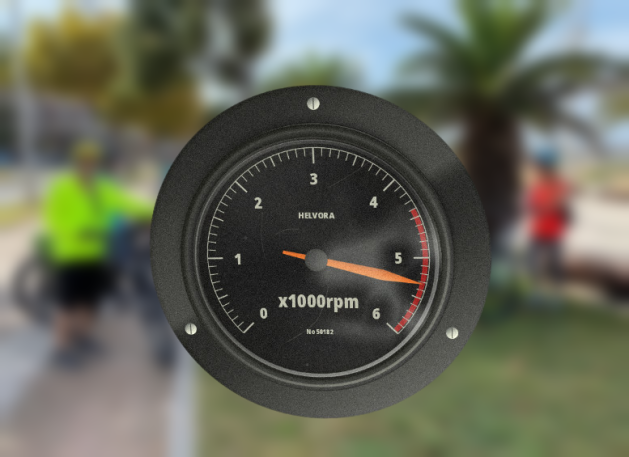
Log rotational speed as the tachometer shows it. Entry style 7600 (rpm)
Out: 5300 (rpm)
